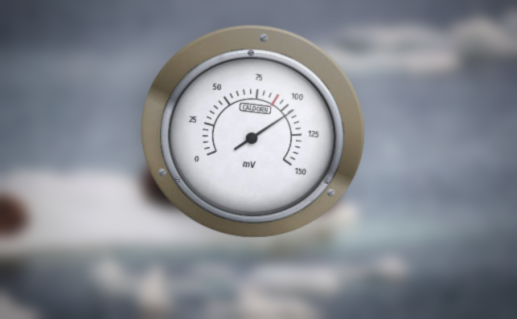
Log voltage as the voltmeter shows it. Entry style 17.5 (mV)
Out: 105 (mV)
